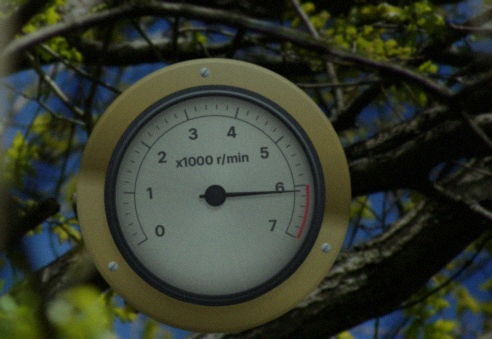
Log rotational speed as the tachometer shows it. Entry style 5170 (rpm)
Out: 6100 (rpm)
